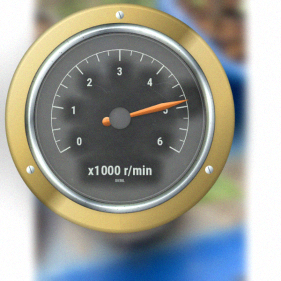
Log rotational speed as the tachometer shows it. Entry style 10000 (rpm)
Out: 4875 (rpm)
